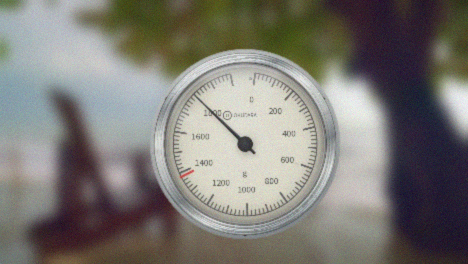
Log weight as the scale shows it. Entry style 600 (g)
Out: 1800 (g)
